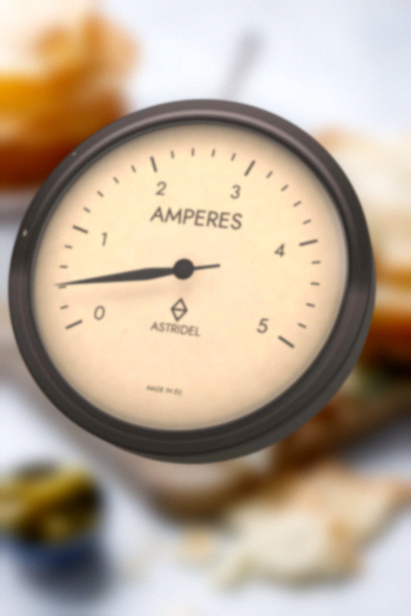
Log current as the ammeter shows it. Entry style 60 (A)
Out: 0.4 (A)
